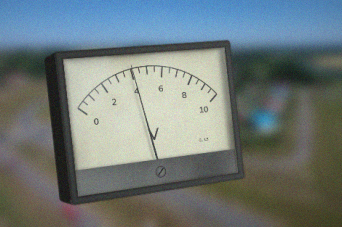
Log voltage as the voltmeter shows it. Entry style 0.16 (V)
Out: 4 (V)
